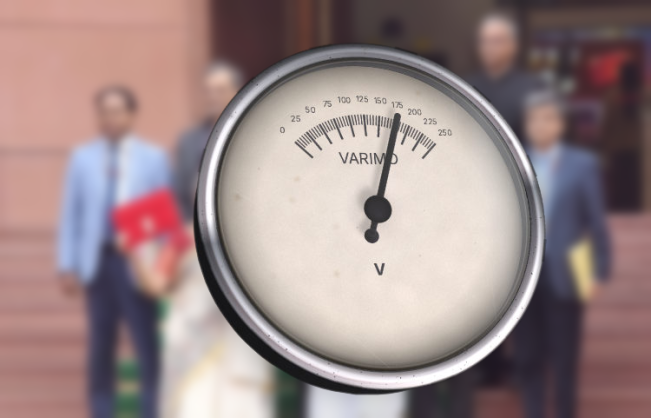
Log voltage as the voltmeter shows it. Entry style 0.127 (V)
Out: 175 (V)
